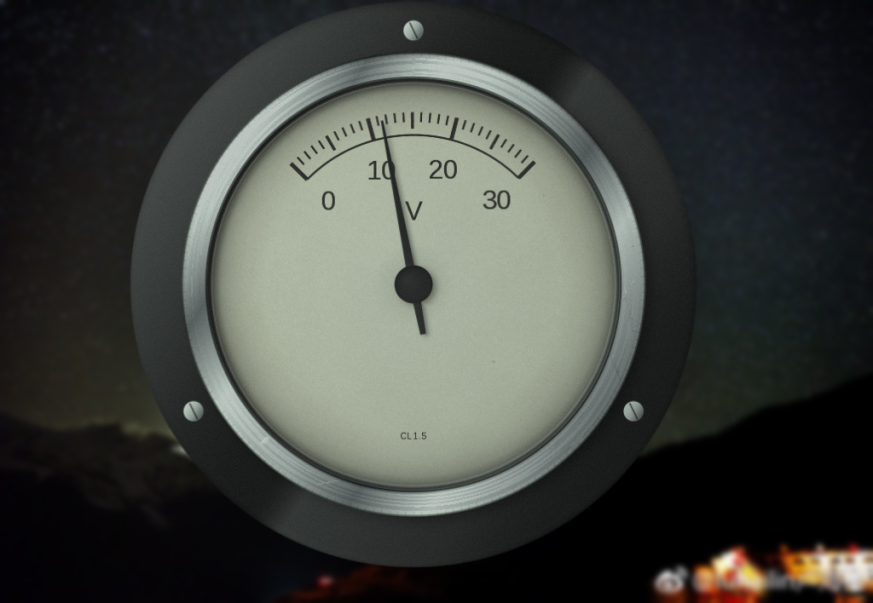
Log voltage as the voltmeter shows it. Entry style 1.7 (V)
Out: 11.5 (V)
